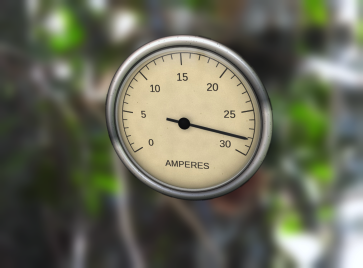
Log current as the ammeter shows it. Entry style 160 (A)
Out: 28 (A)
